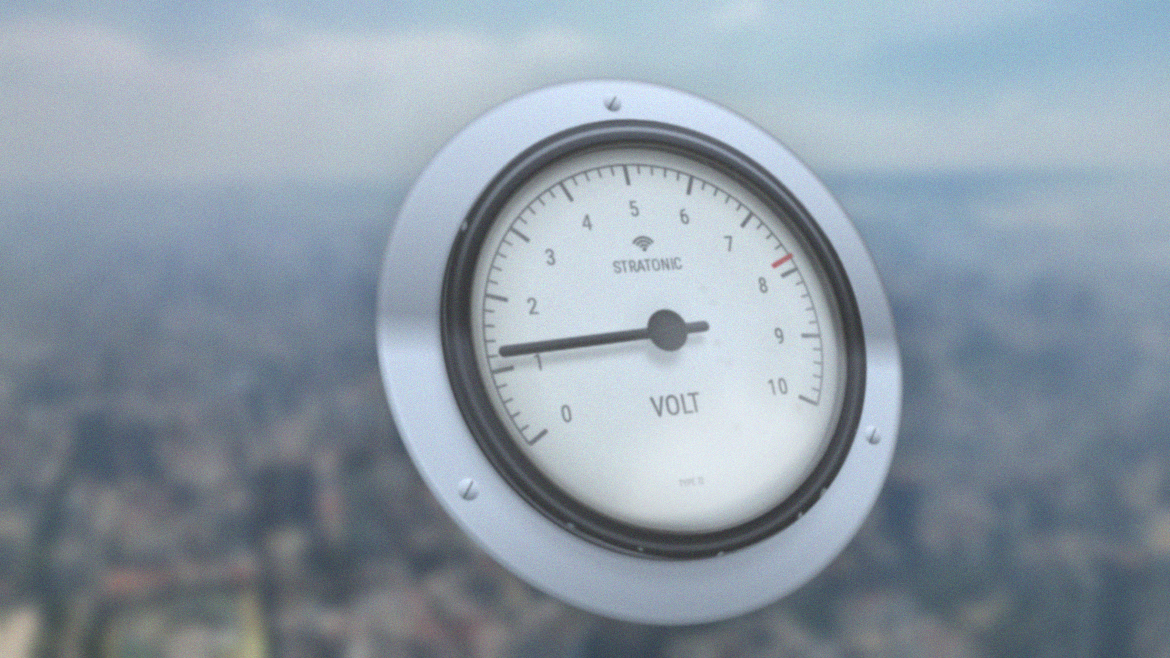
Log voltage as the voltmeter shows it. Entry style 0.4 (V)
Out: 1.2 (V)
